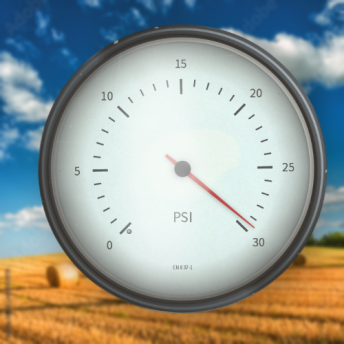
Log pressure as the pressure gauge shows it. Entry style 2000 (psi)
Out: 29.5 (psi)
